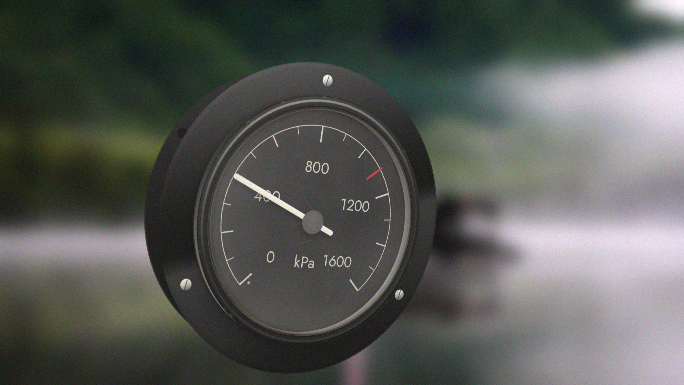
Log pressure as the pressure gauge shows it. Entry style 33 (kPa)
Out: 400 (kPa)
